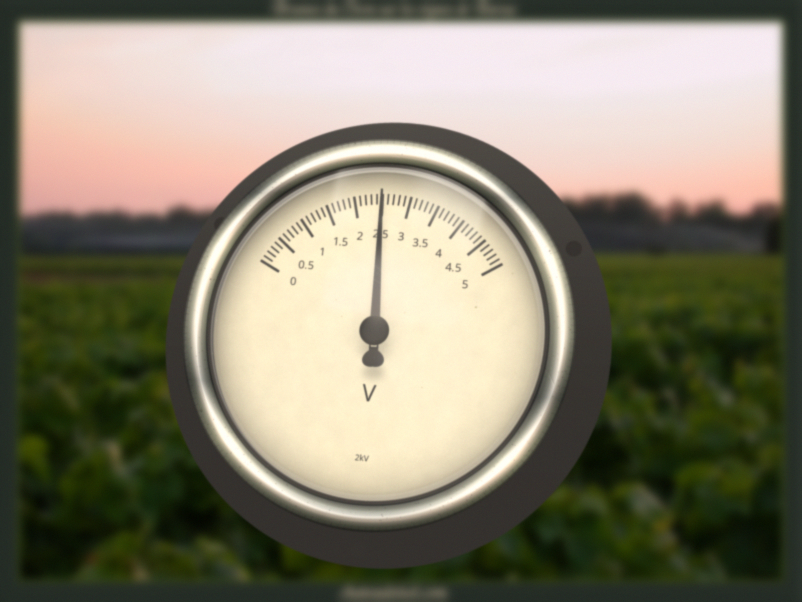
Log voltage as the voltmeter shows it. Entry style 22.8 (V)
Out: 2.5 (V)
